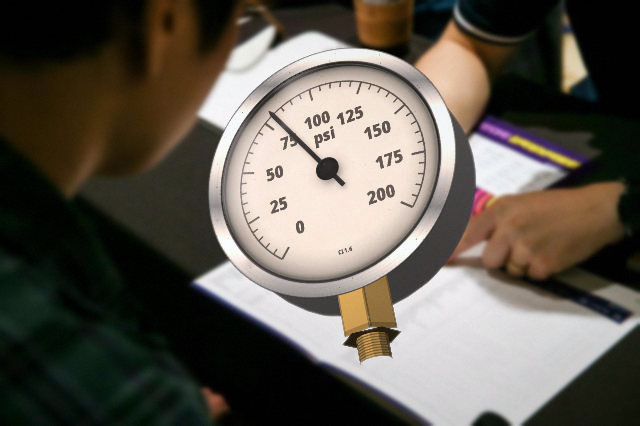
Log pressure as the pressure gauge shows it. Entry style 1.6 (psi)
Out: 80 (psi)
